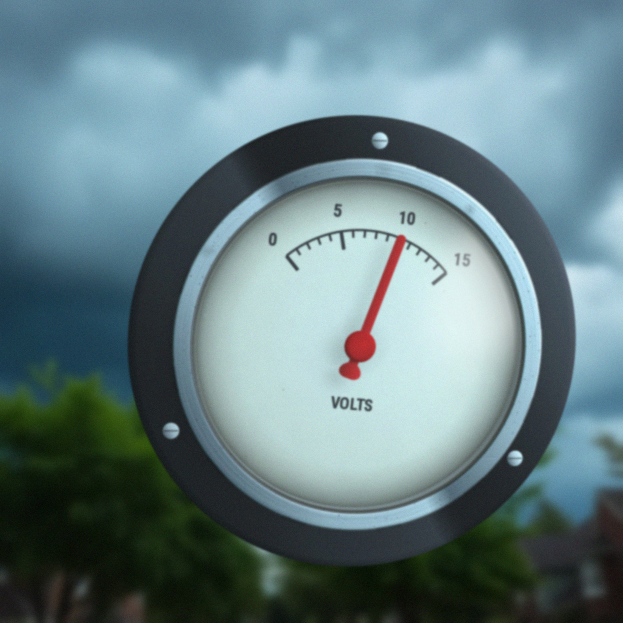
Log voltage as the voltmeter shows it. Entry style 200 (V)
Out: 10 (V)
